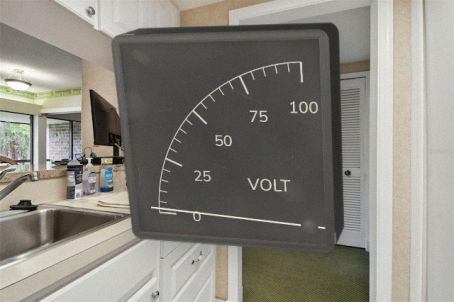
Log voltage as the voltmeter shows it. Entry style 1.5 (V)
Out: 2.5 (V)
